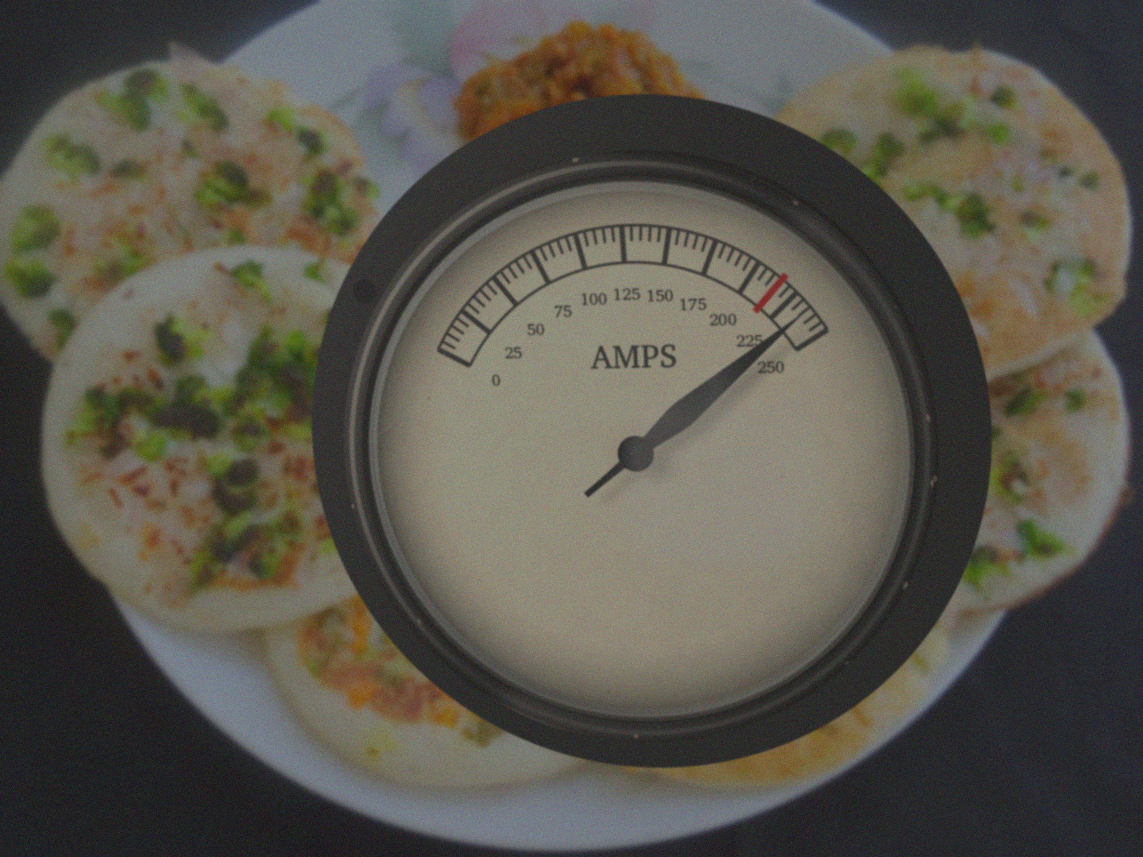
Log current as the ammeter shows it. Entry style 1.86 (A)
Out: 235 (A)
